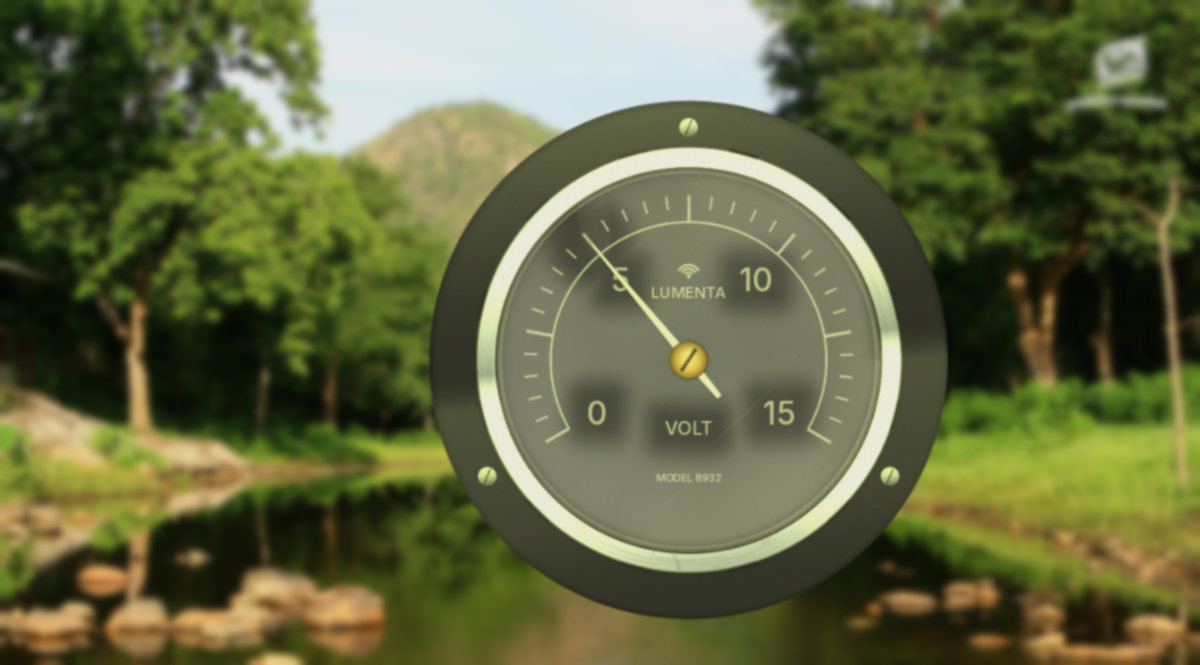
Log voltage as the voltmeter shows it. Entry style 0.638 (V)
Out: 5 (V)
